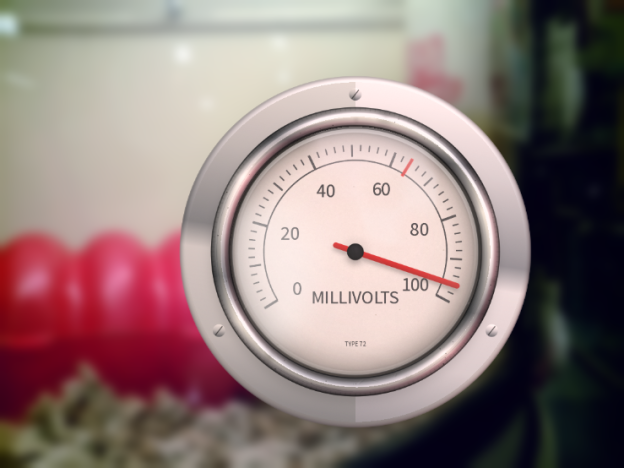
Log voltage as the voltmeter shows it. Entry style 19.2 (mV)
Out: 96 (mV)
